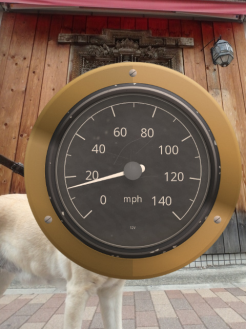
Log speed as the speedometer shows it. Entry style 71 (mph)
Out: 15 (mph)
